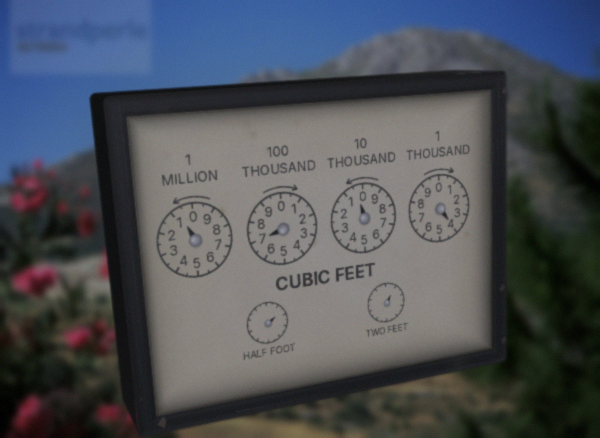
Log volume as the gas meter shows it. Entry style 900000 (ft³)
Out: 70400 (ft³)
